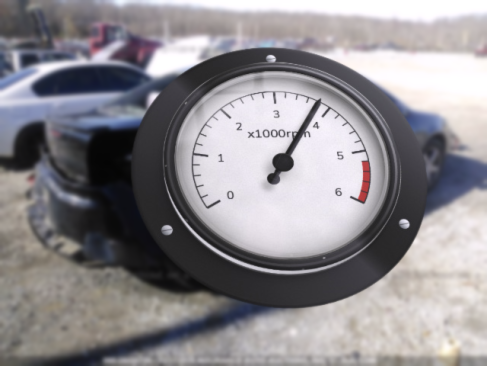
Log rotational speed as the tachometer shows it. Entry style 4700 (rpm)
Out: 3800 (rpm)
